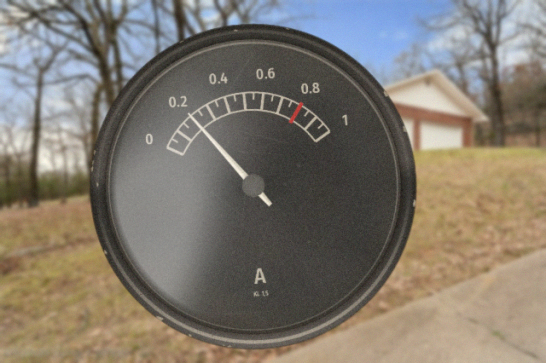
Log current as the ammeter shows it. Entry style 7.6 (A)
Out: 0.2 (A)
